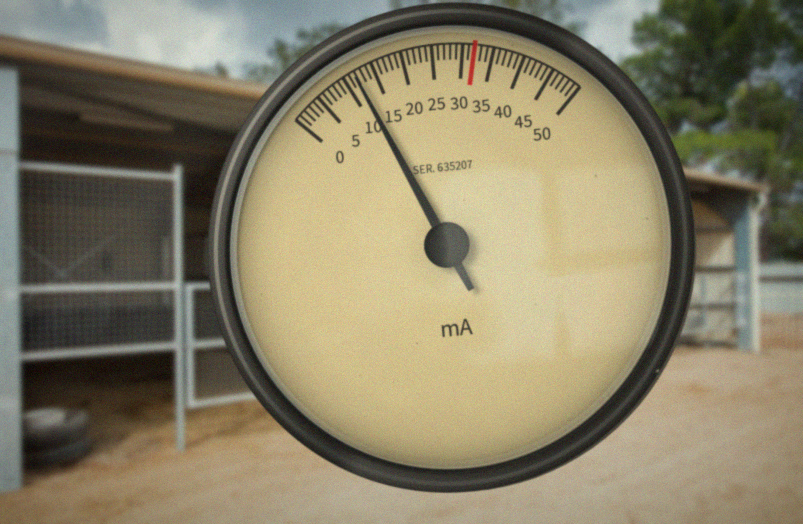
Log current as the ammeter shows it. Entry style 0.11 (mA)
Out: 12 (mA)
